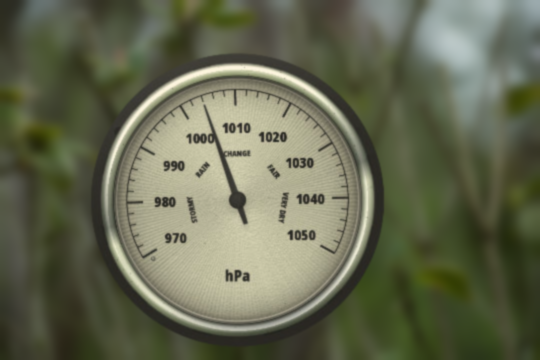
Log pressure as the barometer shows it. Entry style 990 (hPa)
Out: 1004 (hPa)
